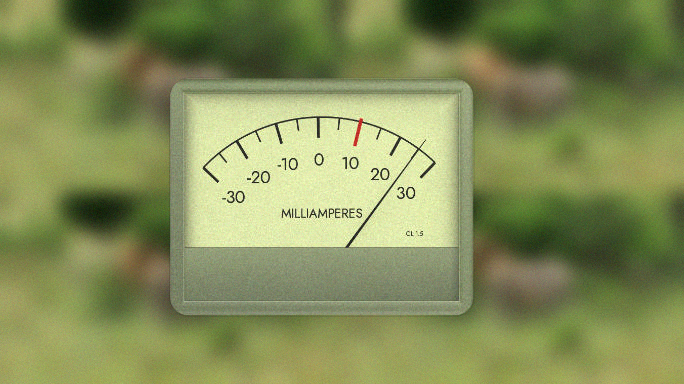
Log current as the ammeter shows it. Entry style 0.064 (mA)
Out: 25 (mA)
